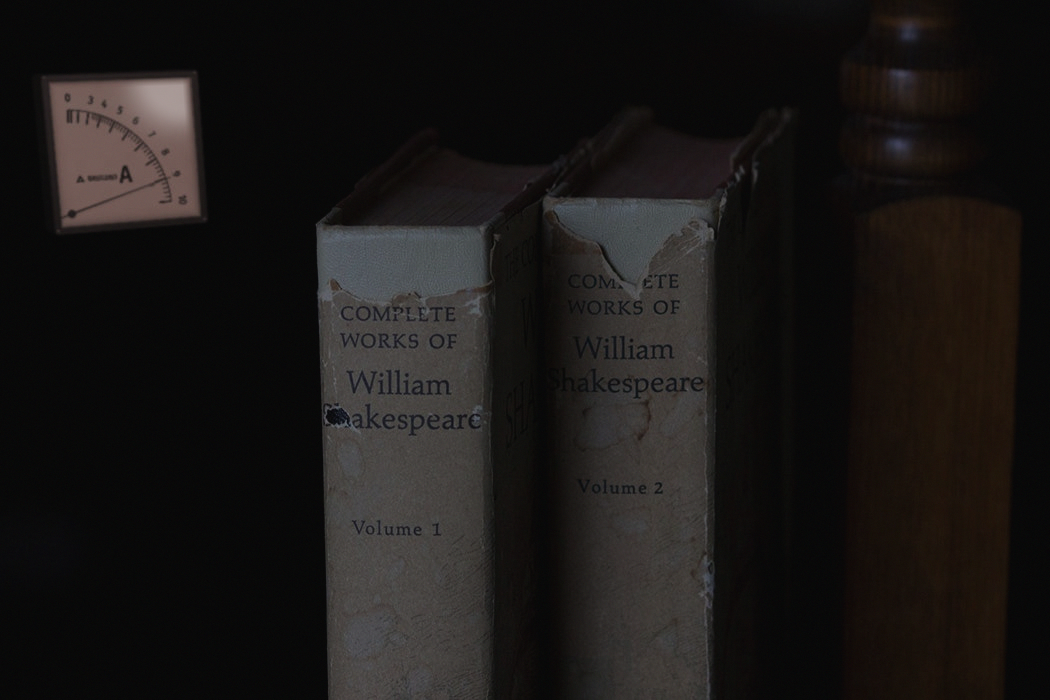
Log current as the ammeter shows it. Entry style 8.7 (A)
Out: 9 (A)
